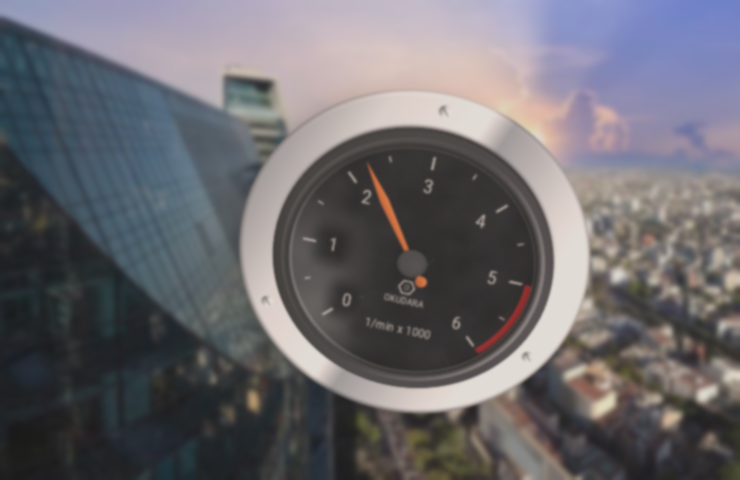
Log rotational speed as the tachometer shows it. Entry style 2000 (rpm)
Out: 2250 (rpm)
